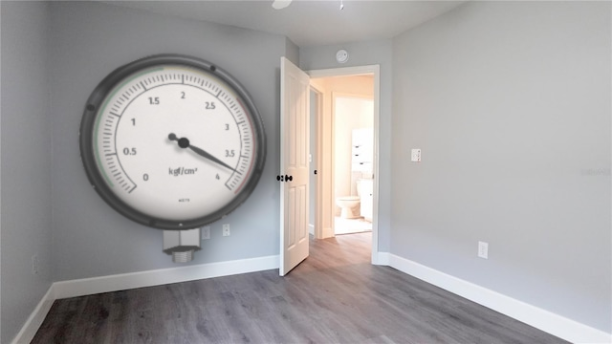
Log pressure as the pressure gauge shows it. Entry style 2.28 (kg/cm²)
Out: 3.75 (kg/cm²)
